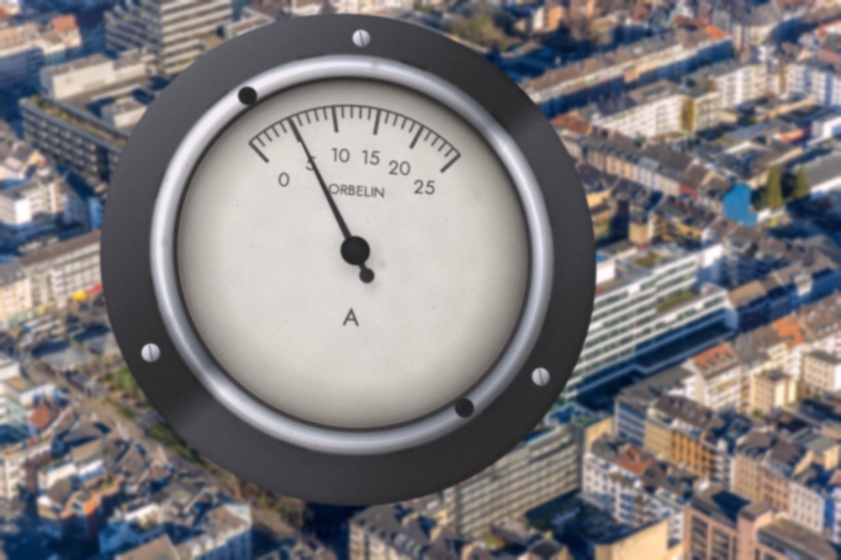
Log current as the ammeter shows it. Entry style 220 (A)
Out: 5 (A)
